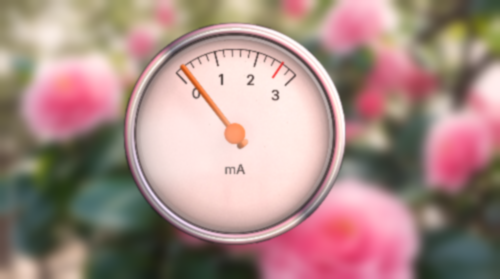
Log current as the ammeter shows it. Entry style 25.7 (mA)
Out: 0.2 (mA)
